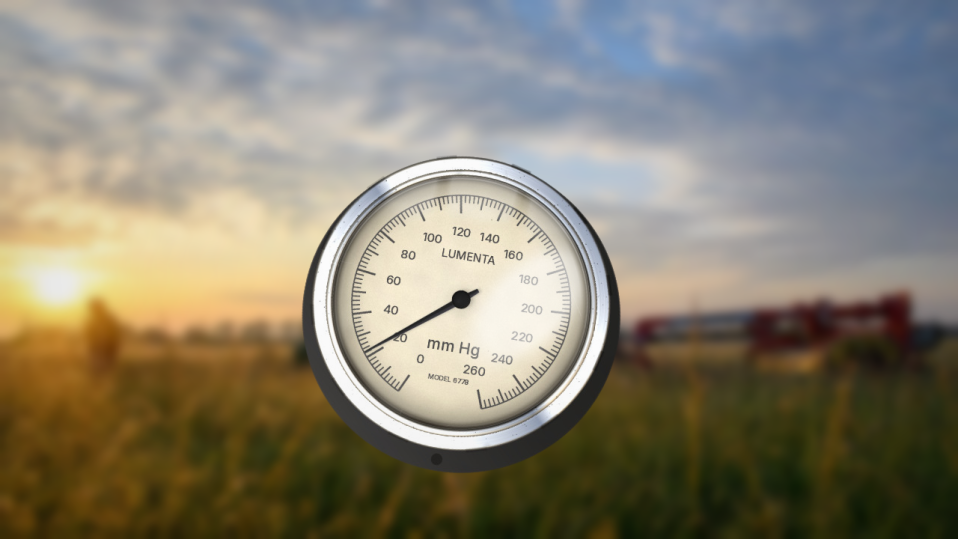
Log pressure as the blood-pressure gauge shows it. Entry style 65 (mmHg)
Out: 22 (mmHg)
